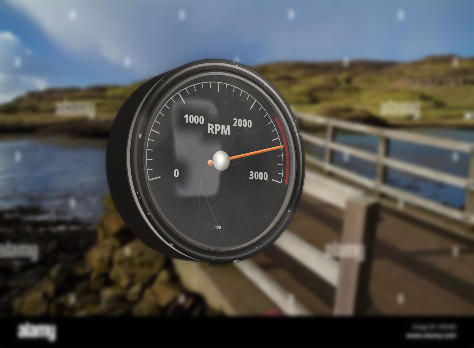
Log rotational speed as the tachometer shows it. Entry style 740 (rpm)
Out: 2600 (rpm)
